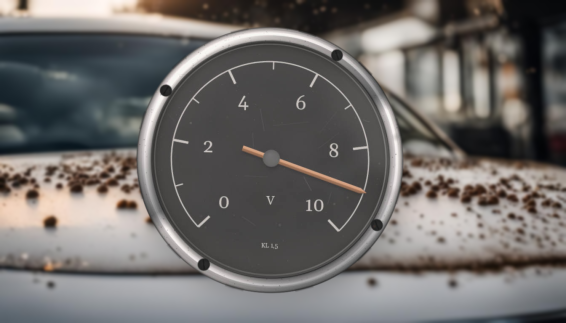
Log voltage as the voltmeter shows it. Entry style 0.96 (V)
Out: 9 (V)
